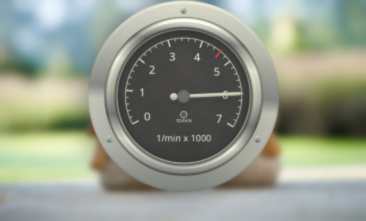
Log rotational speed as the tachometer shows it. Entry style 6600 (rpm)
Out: 6000 (rpm)
